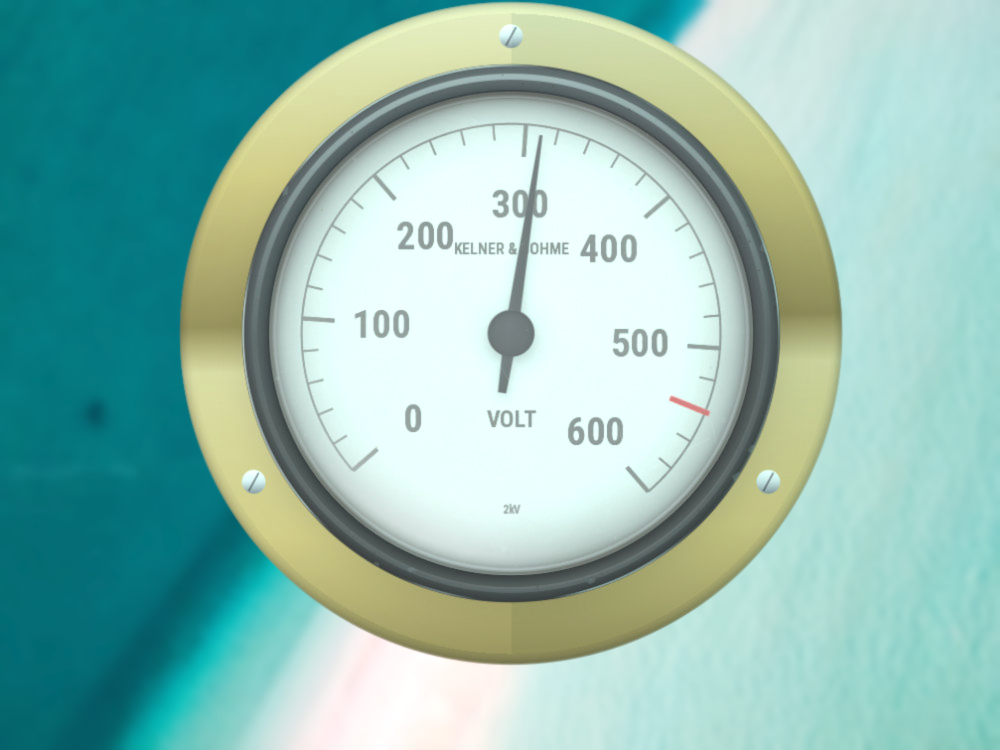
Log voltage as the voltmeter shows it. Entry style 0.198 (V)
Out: 310 (V)
